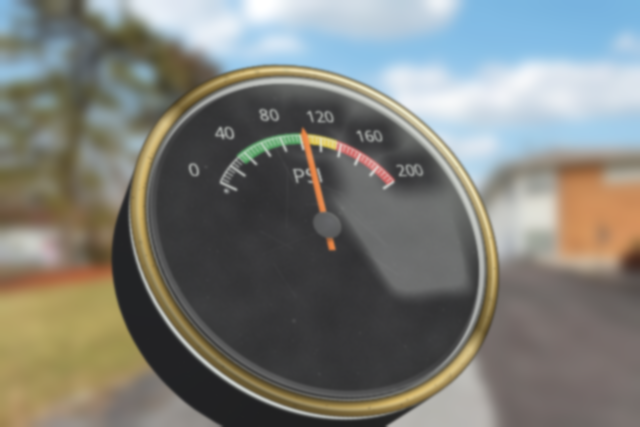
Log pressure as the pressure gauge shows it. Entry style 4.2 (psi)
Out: 100 (psi)
